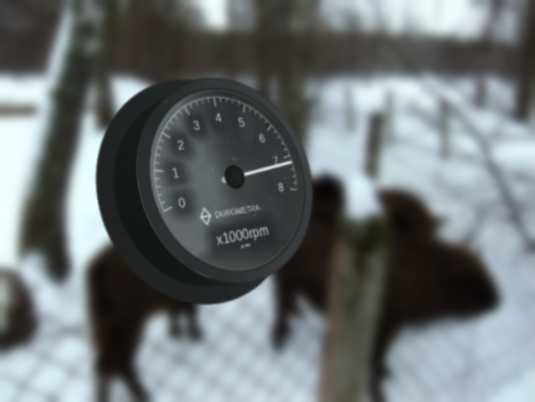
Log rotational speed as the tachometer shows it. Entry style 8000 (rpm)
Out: 7200 (rpm)
